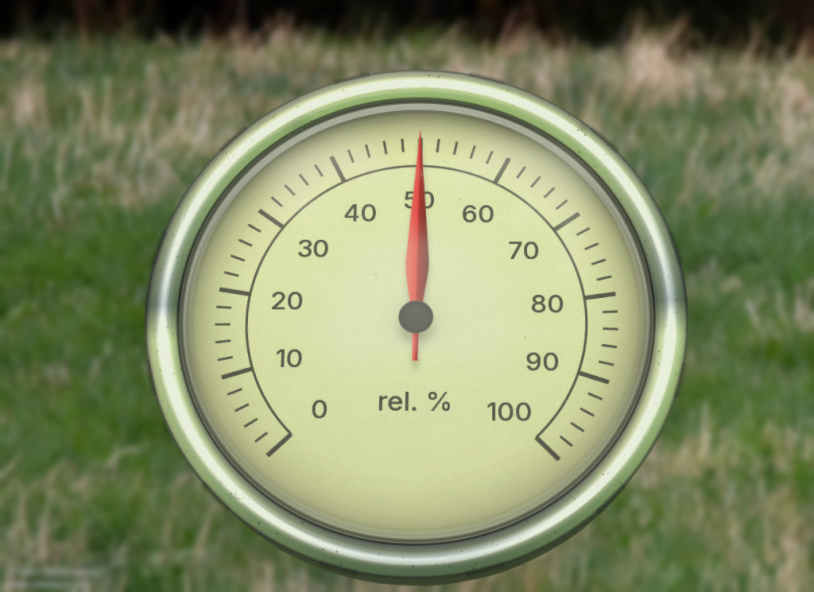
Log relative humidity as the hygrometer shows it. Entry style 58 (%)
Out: 50 (%)
